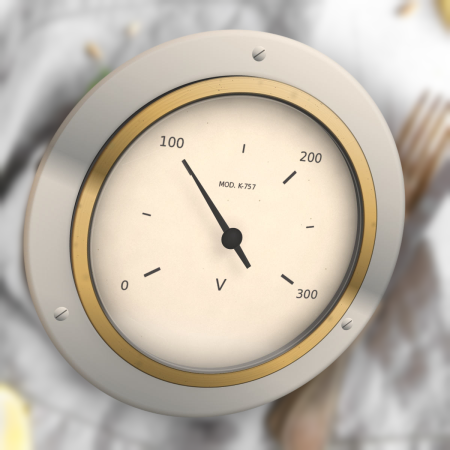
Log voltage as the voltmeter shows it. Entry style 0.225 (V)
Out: 100 (V)
